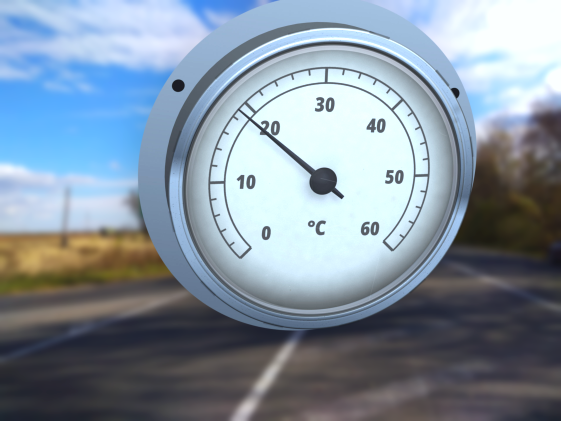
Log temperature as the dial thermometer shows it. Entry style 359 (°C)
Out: 19 (°C)
